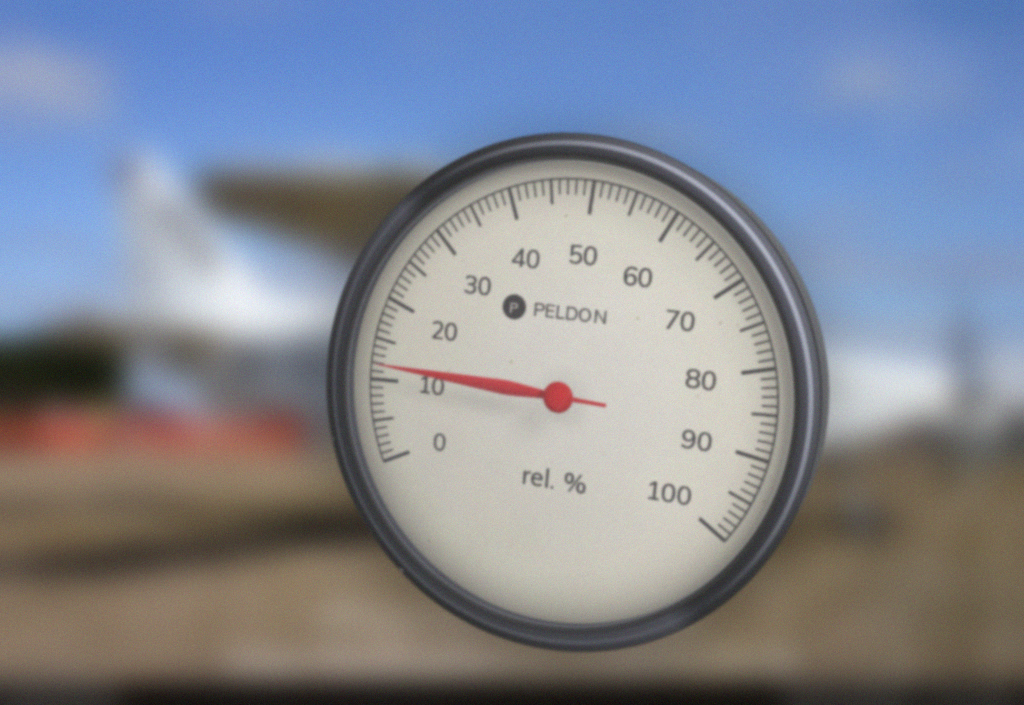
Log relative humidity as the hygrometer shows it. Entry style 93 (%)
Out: 12 (%)
